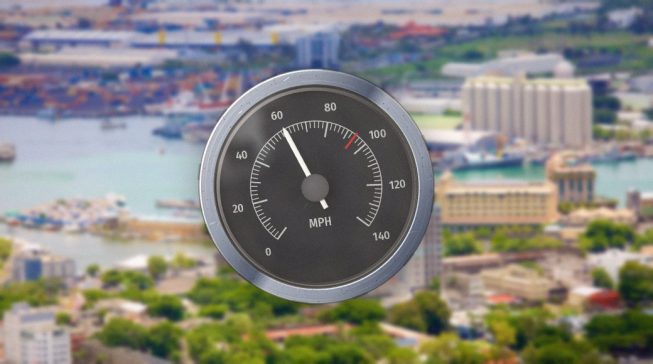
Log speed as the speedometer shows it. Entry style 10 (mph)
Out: 60 (mph)
